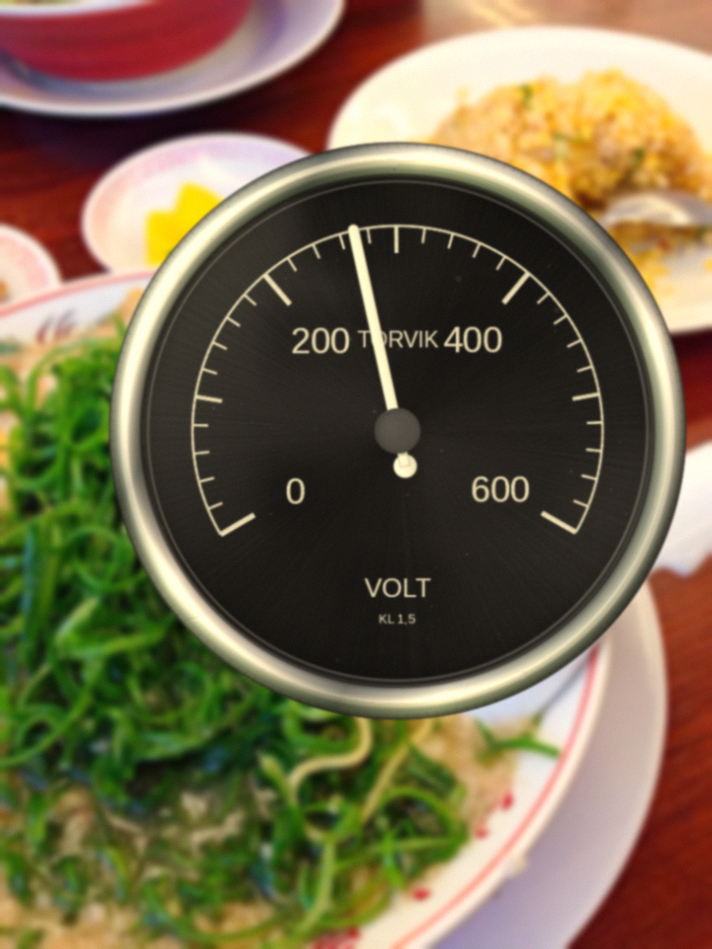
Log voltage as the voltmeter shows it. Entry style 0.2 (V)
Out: 270 (V)
